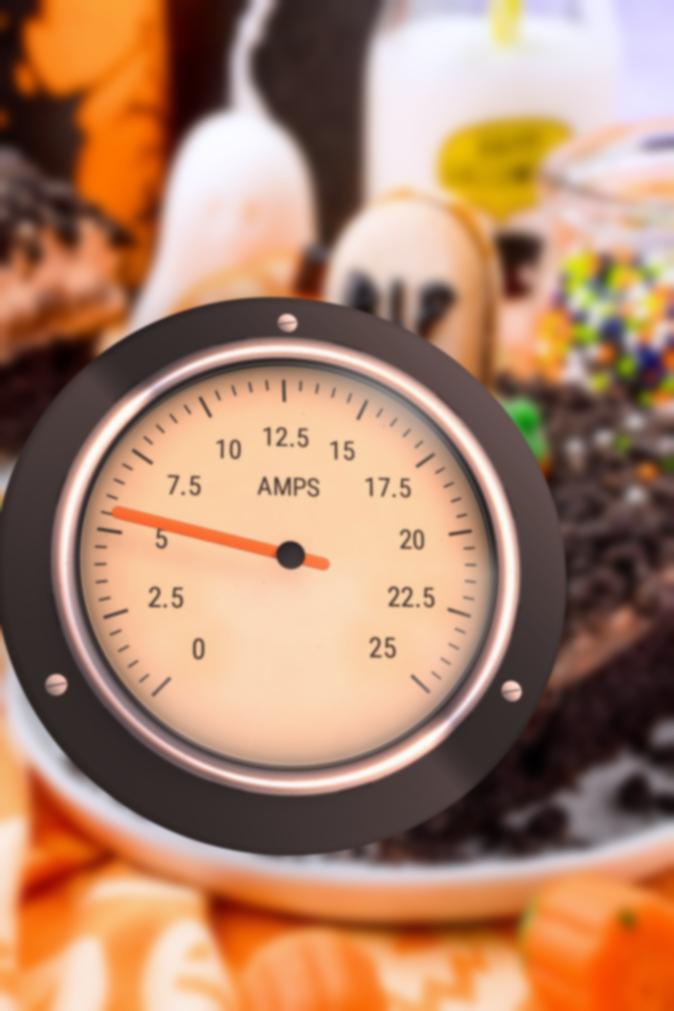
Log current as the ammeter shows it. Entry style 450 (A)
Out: 5.5 (A)
